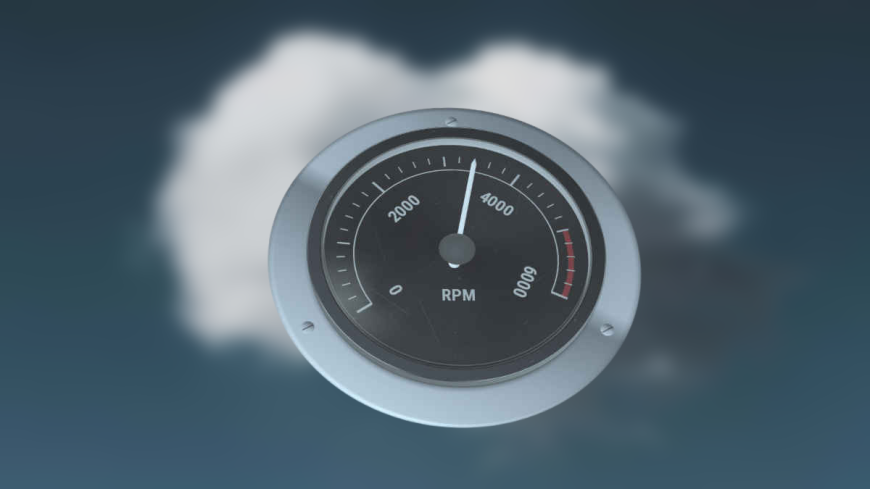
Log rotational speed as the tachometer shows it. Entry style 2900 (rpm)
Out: 3400 (rpm)
